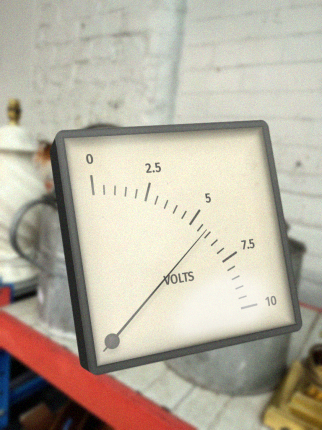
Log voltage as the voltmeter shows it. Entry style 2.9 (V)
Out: 5.75 (V)
